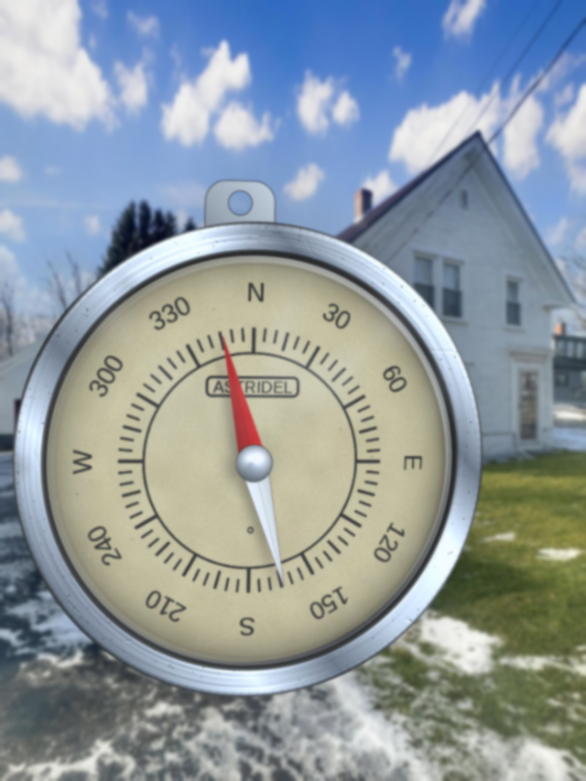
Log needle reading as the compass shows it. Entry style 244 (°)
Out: 345 (°)
